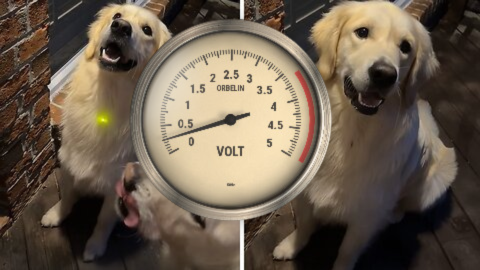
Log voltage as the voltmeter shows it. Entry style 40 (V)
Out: 0.25 (V)
